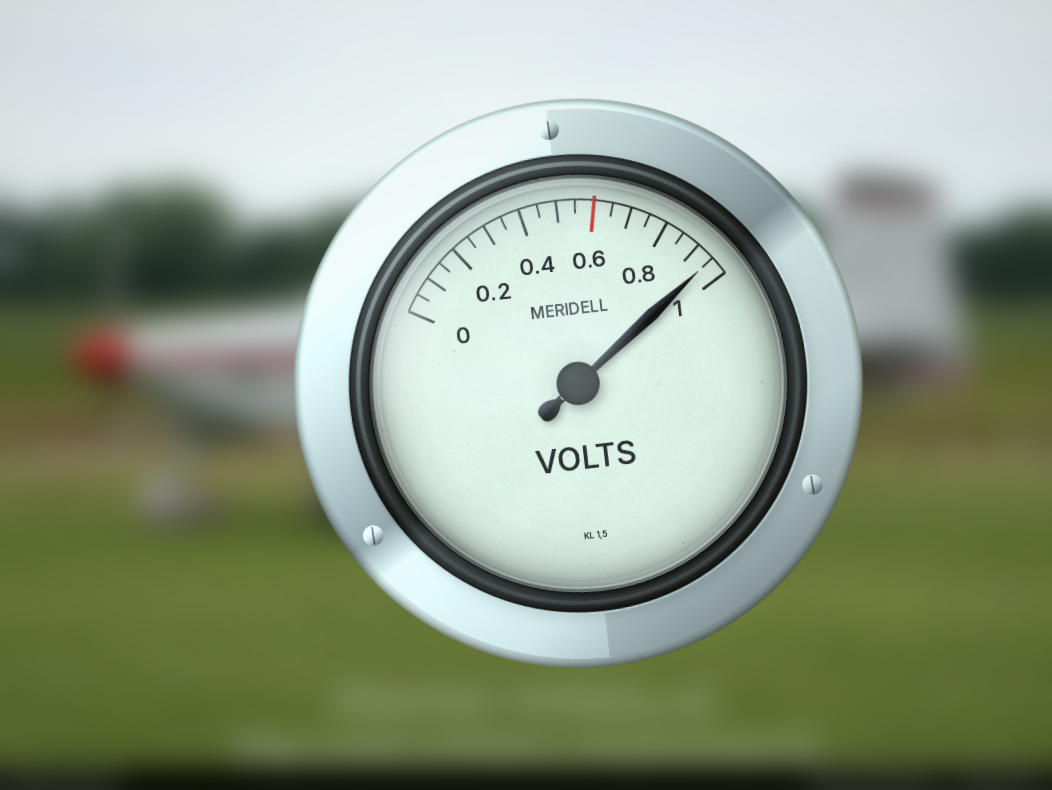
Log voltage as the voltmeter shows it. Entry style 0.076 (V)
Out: 0.95 (V)
